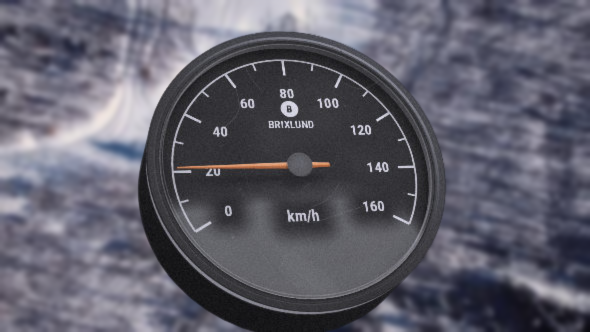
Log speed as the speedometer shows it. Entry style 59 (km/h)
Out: 20 (km/h)
